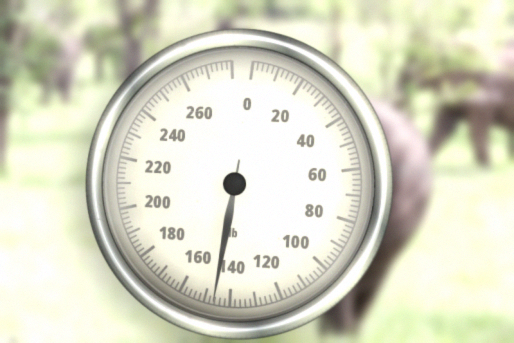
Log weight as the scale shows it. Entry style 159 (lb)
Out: 146 (lb)
